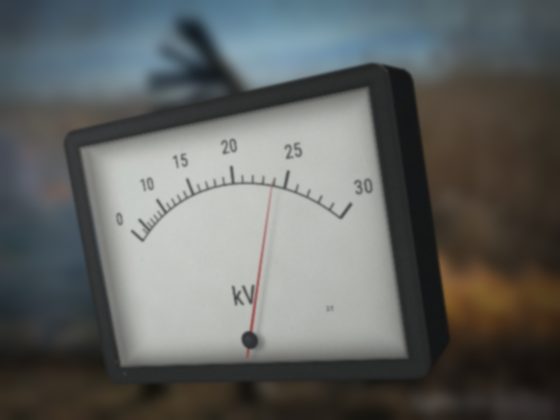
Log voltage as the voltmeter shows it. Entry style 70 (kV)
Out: 24 (kV)
